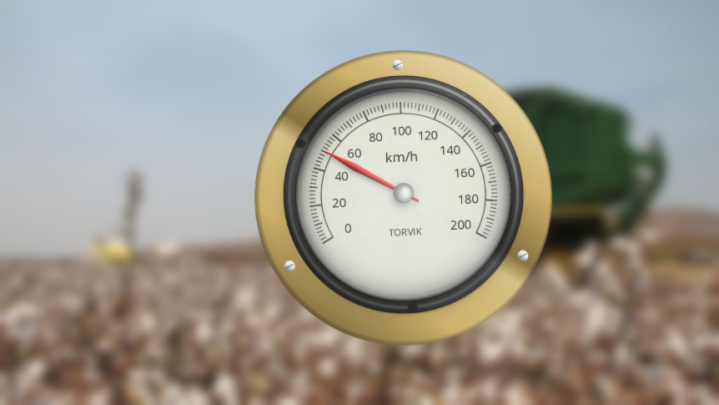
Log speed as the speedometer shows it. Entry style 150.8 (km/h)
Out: 50 (km/h)
